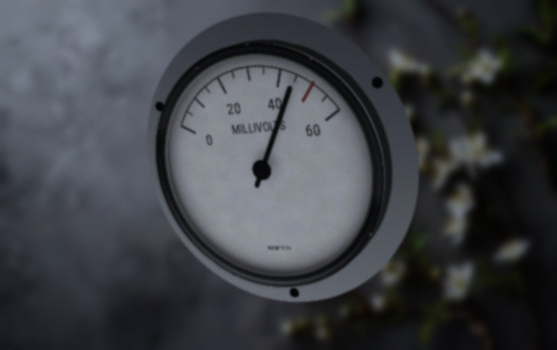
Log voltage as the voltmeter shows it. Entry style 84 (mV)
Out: 45 (mV)
